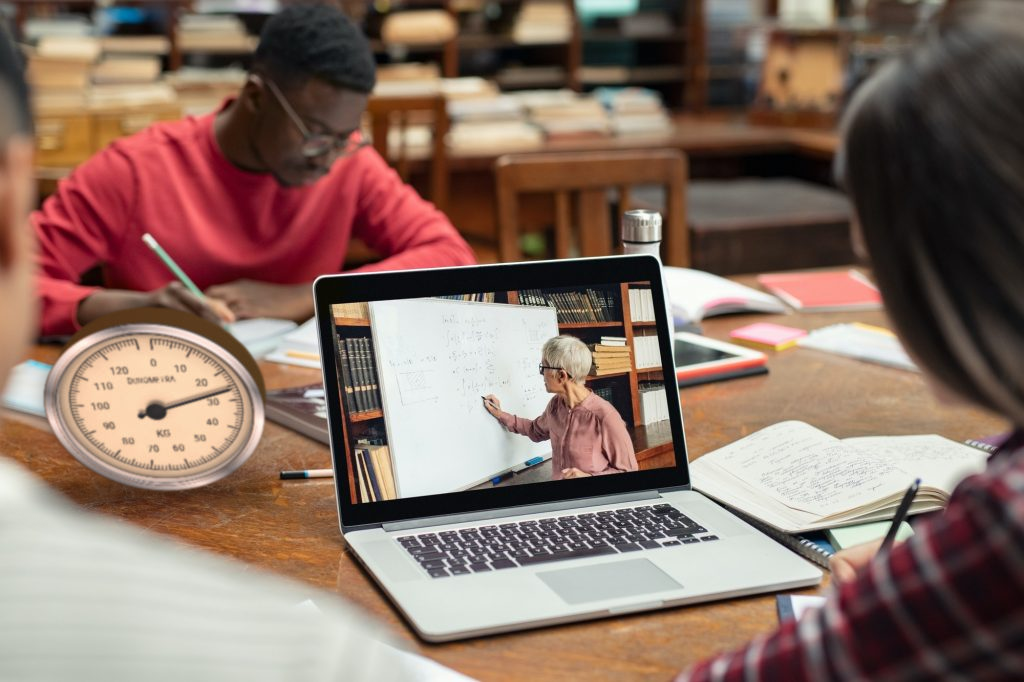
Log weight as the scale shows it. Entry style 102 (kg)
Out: 25 (kg)
